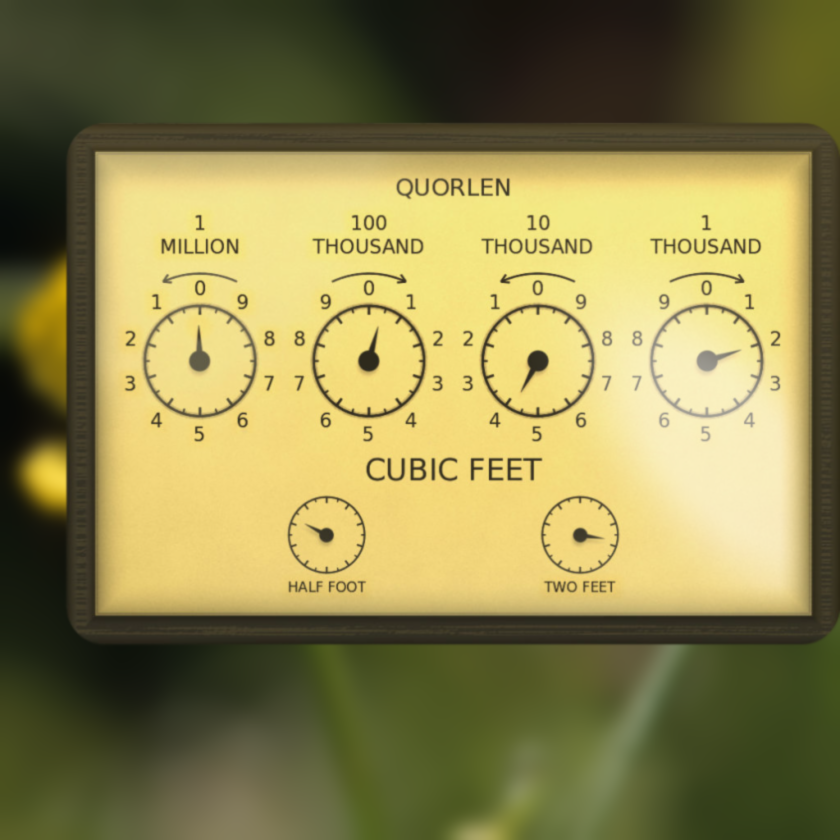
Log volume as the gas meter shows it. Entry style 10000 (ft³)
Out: 4200 (ft³)
